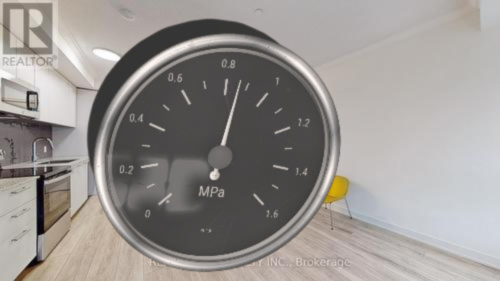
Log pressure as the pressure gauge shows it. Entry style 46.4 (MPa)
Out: 0.85 (MPa)
